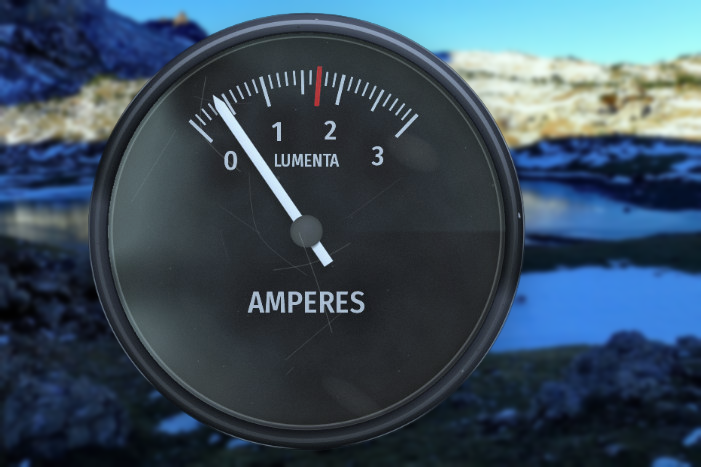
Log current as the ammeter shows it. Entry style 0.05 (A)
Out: 0.4 (A)
